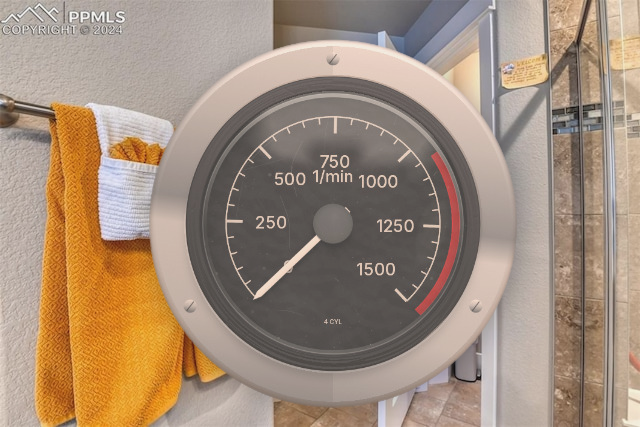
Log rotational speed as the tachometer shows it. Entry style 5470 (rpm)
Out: 0 (rpm)
